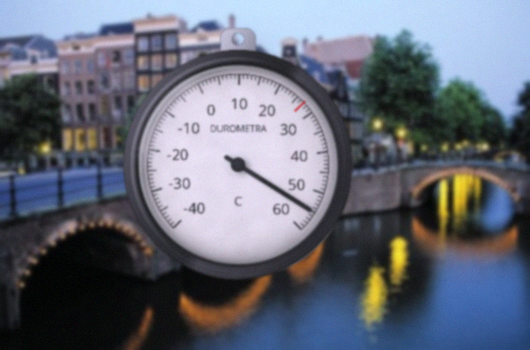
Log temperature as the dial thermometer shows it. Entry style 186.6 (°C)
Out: 55 (°C)
